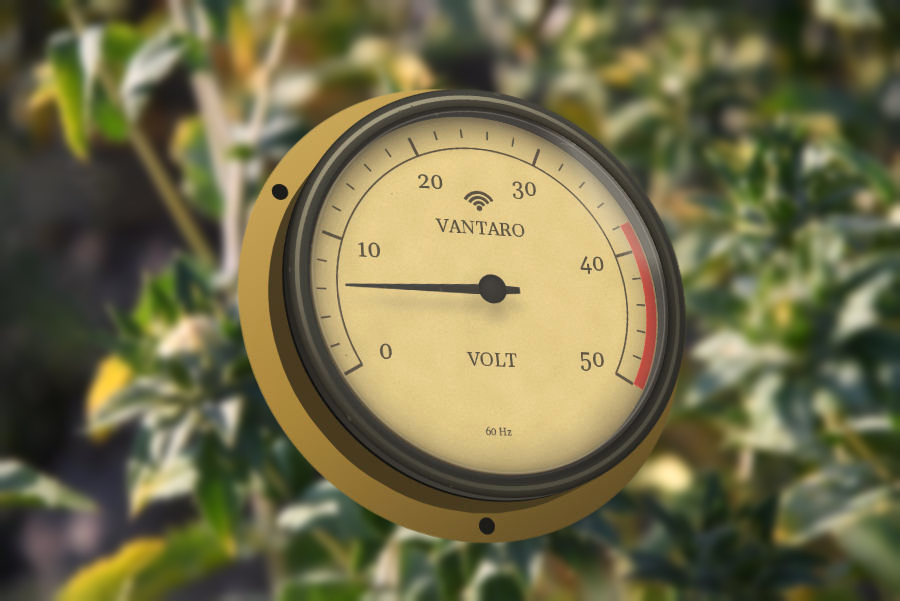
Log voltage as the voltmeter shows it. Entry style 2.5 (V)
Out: 6 (V)
